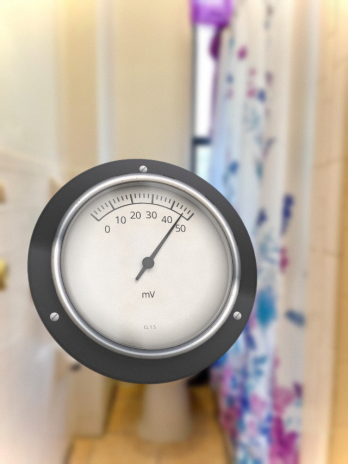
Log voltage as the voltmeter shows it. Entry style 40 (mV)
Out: 46 (mV)
